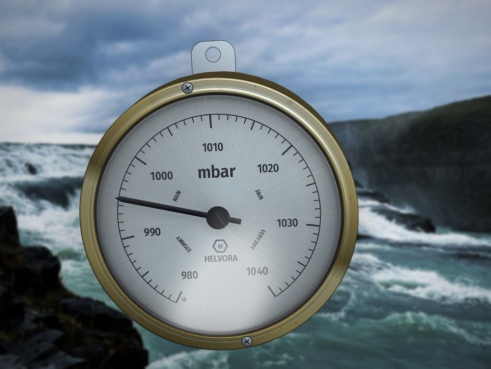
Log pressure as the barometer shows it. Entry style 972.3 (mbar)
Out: 995 (mbar)
